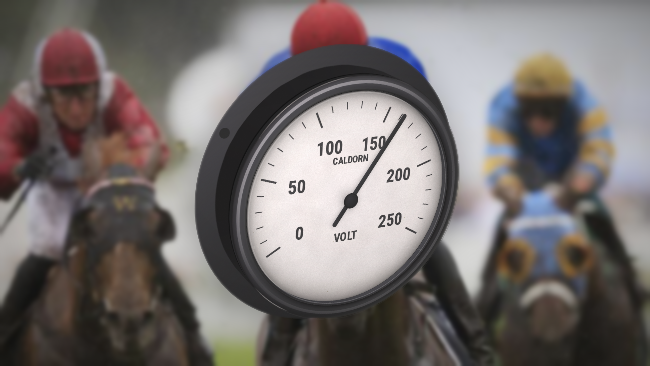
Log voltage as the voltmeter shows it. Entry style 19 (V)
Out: 160 (V)
